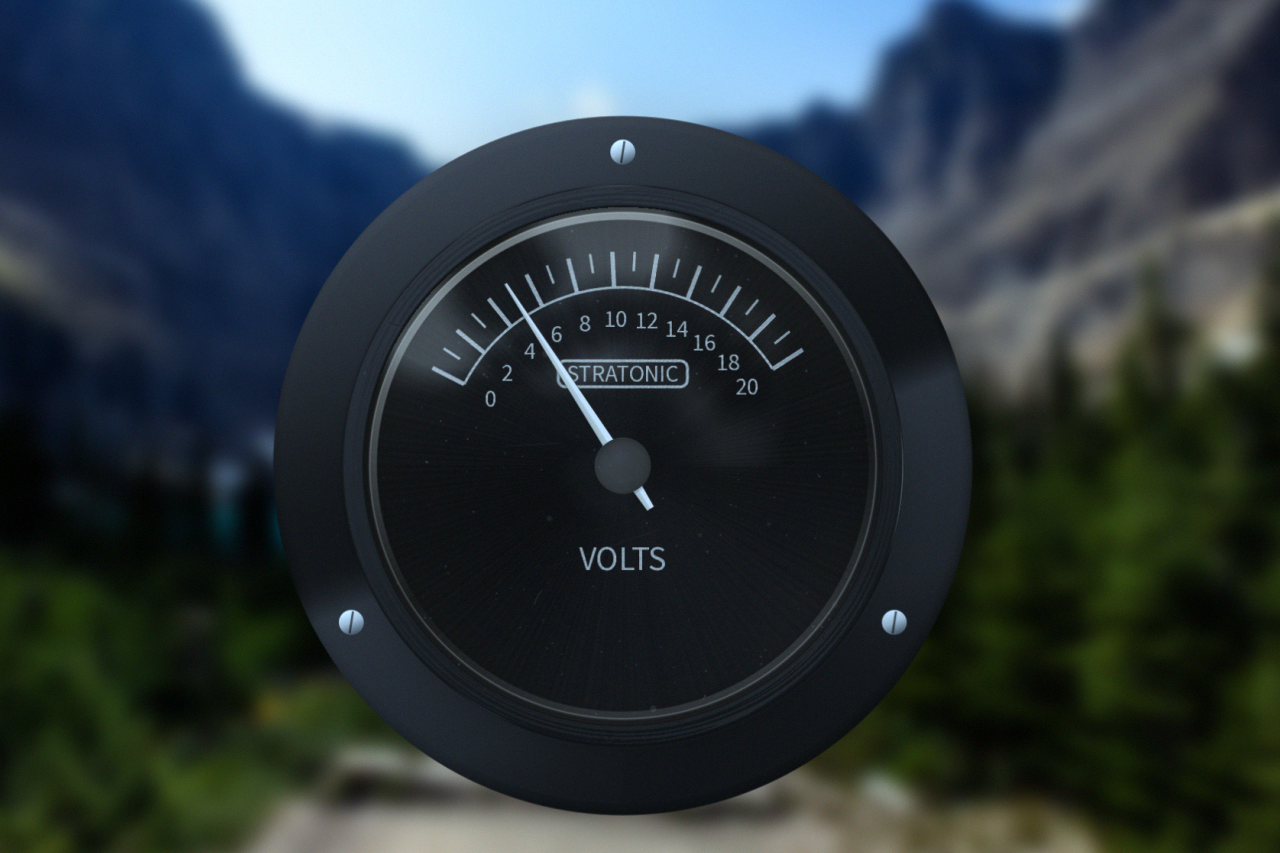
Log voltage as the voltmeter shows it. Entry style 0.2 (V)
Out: 5 (V)
